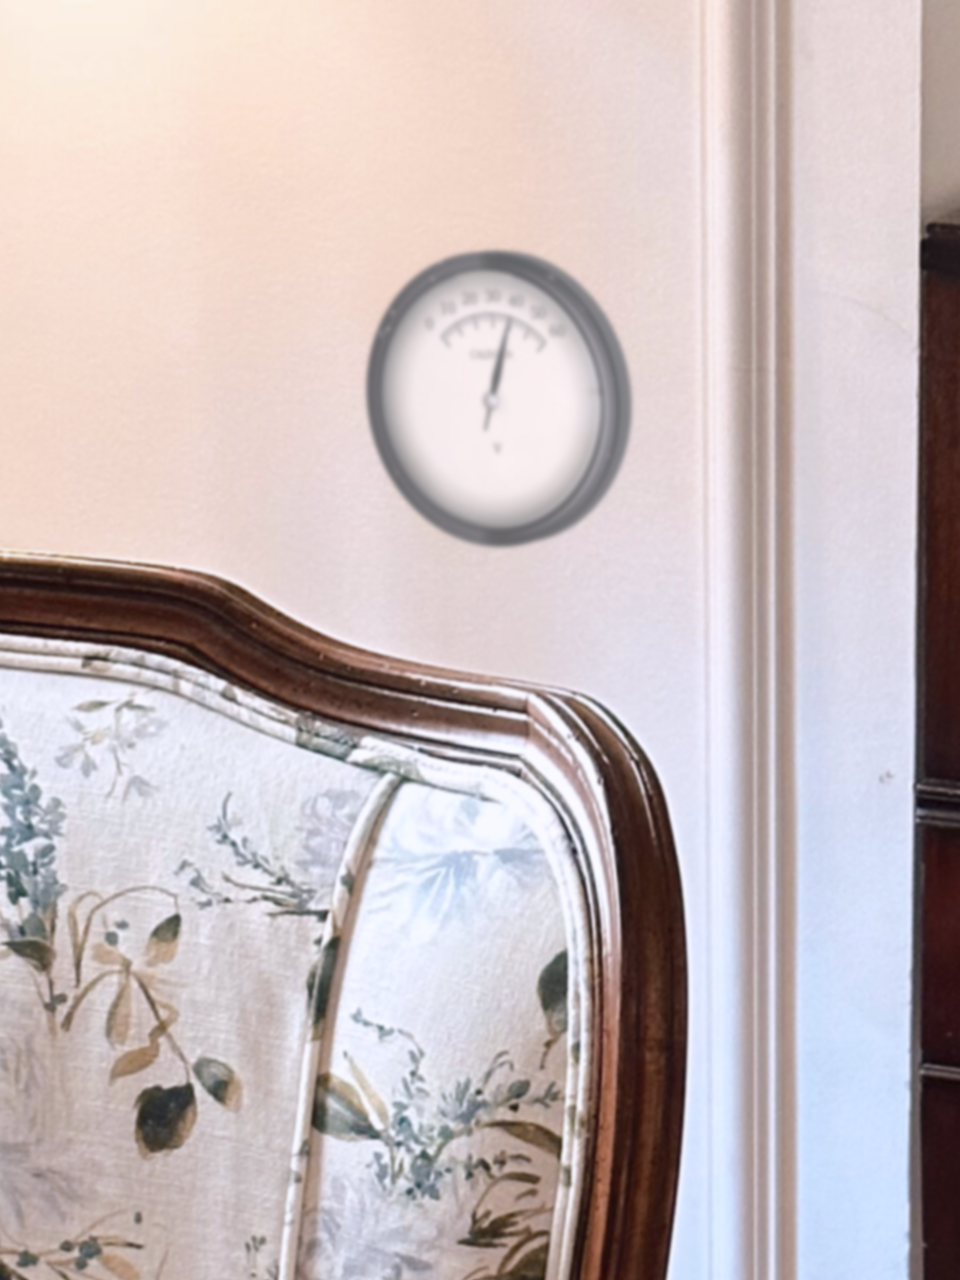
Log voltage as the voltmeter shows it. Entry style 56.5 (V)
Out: 40 (V)
